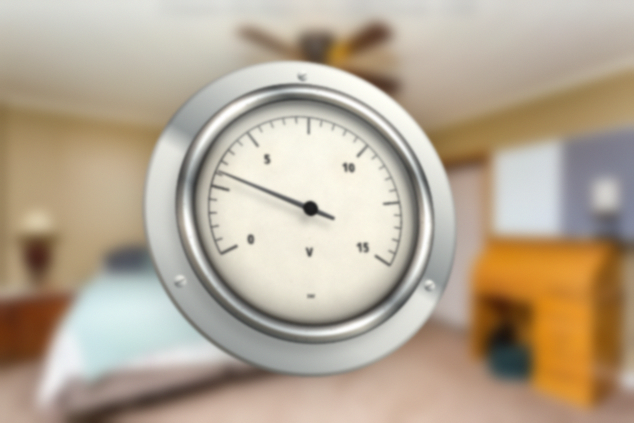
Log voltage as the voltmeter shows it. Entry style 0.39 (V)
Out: 3 (V)
